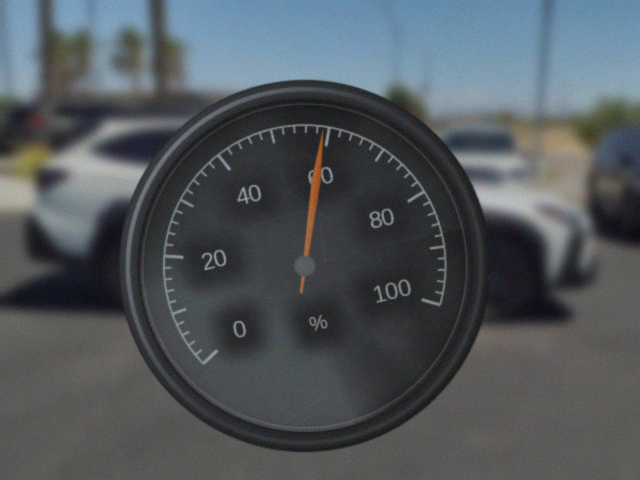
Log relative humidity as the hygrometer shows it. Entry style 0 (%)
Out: 59 (%)
